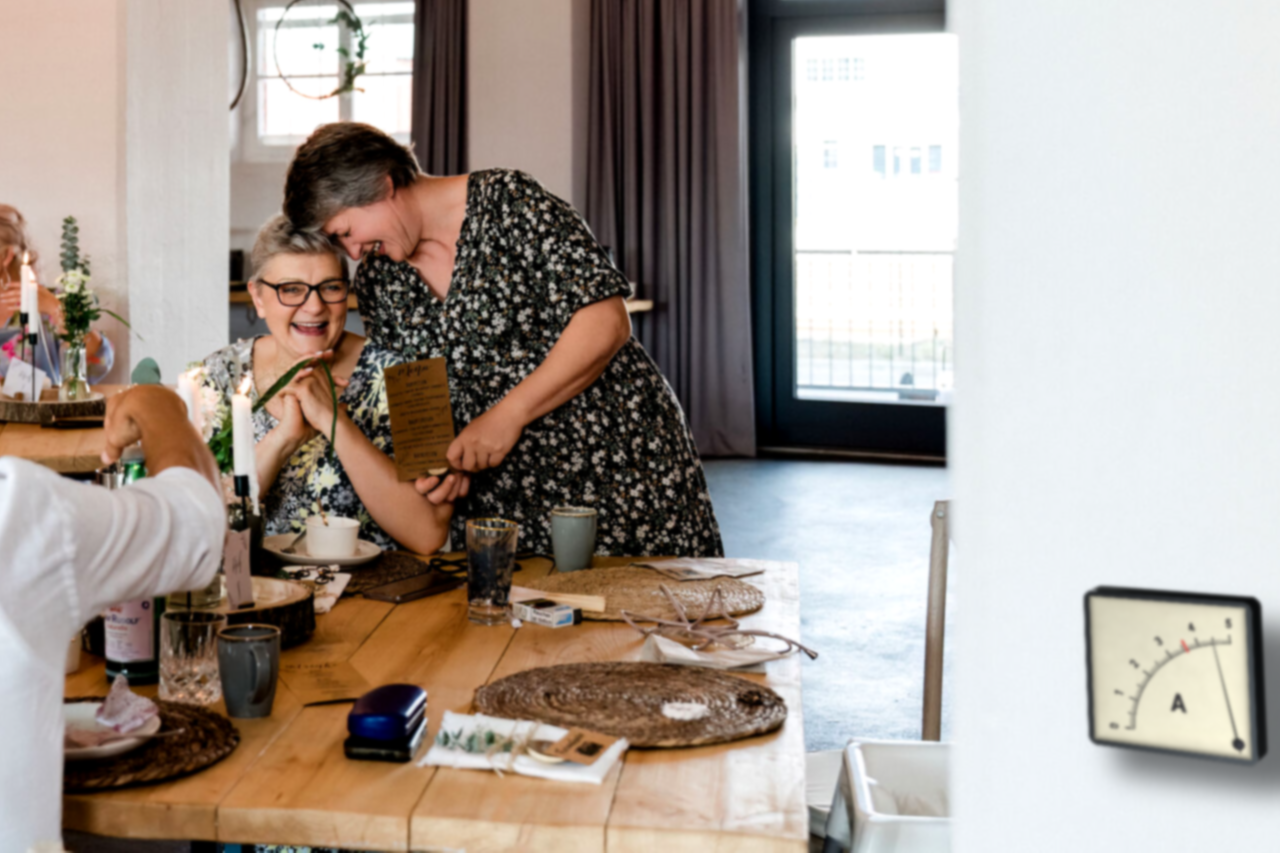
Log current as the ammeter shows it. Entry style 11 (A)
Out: 4.5 (A)
